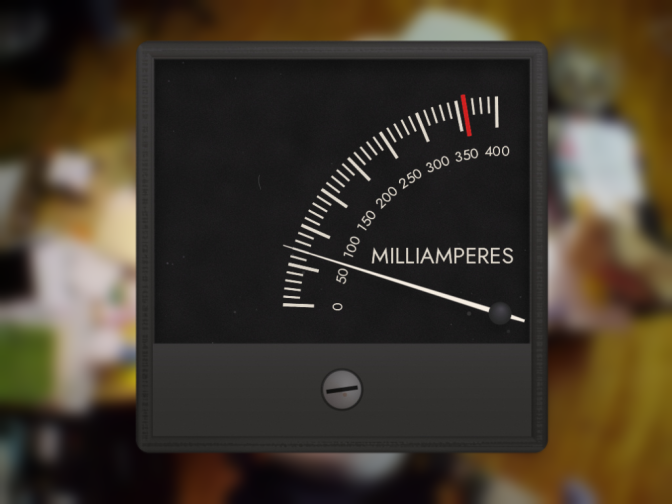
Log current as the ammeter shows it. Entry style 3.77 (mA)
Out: 70 (mA)
